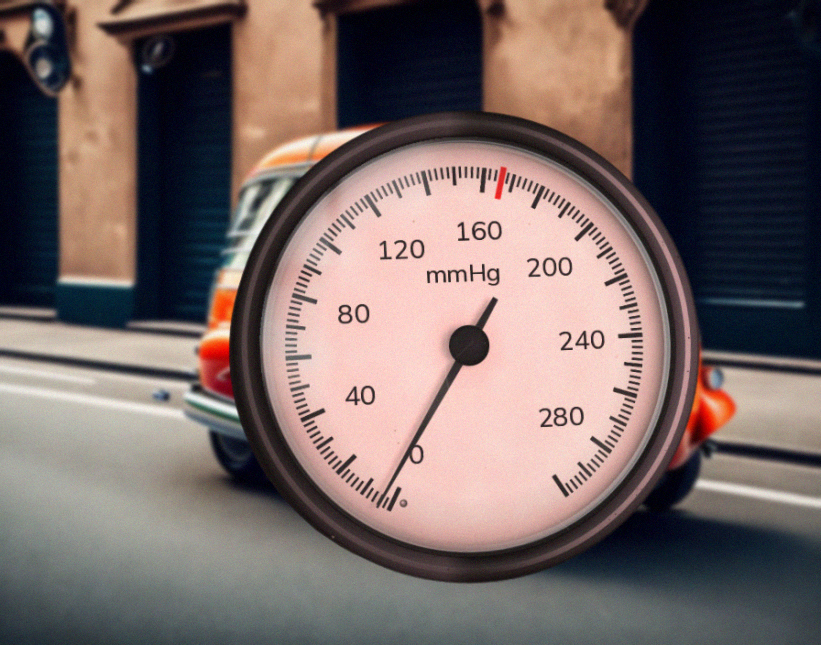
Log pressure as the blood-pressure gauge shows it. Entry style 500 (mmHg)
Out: 4 (mmHg)
